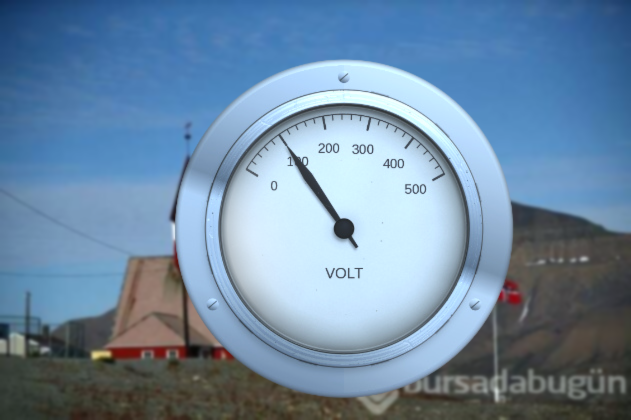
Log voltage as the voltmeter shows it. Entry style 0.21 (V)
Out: 100 (V)
